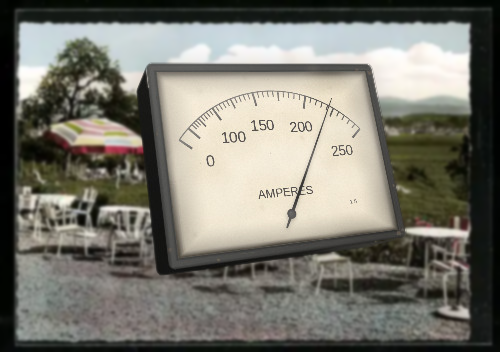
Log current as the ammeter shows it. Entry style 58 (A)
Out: 220 (A)
